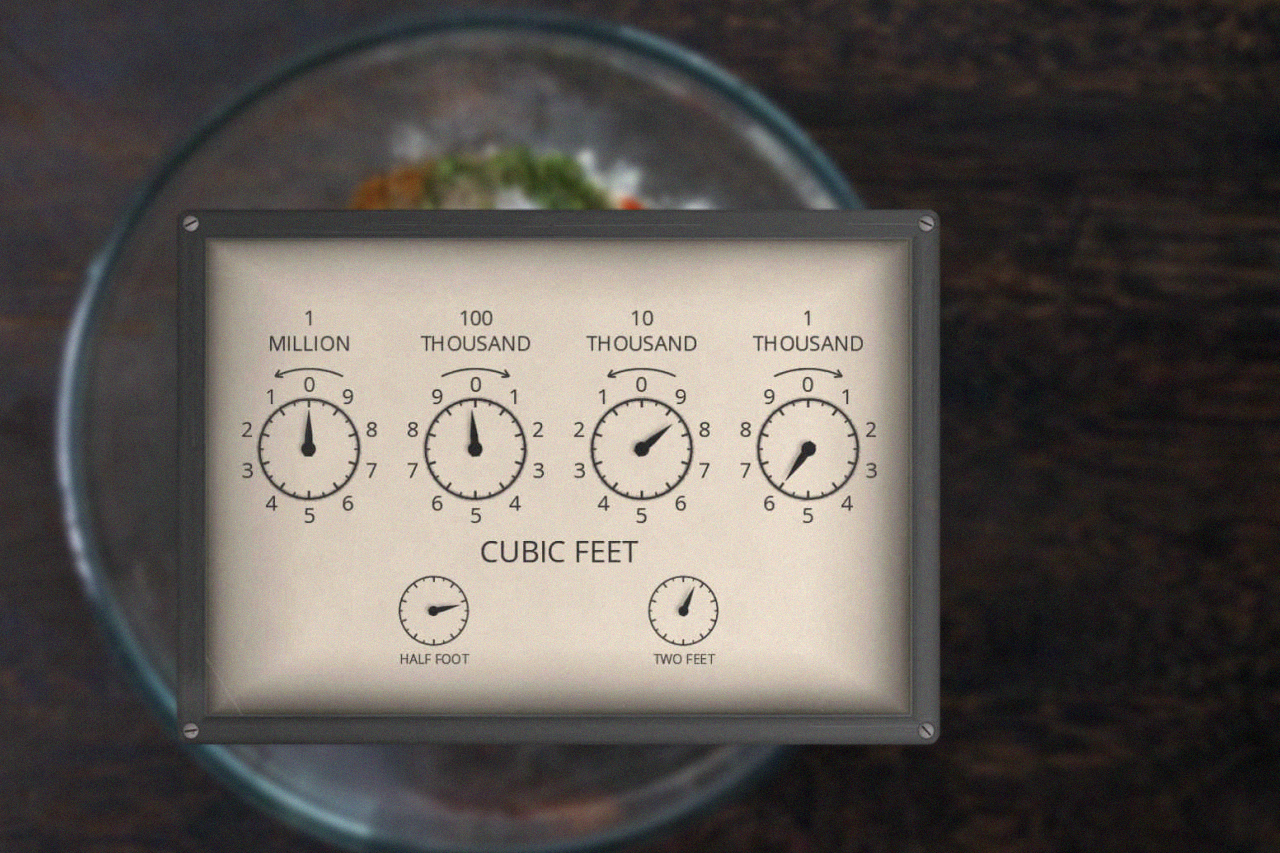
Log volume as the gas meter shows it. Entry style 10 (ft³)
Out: 998600 (ft³)
